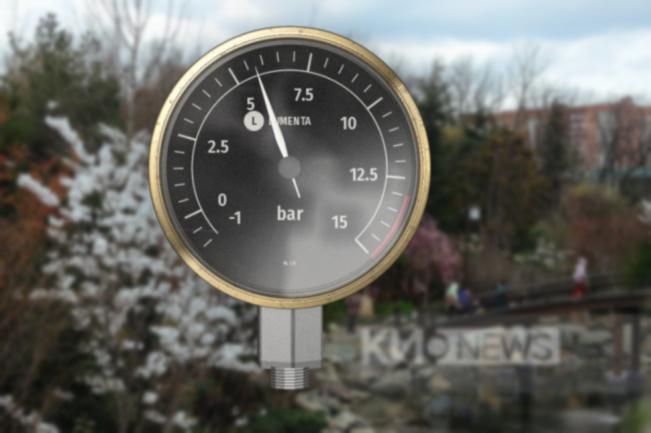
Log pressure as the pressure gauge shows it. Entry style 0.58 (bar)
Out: 5.75 (bar)
